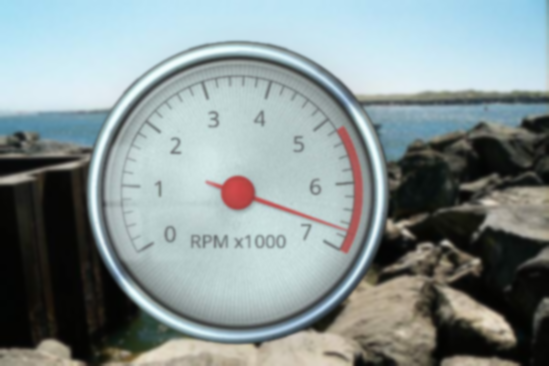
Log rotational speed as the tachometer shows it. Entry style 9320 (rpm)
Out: 6700 (rpm)
